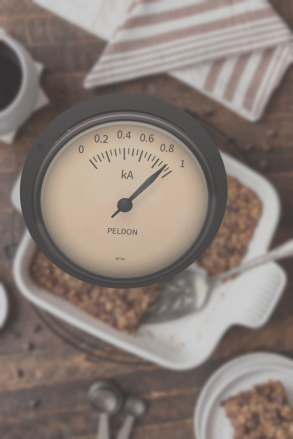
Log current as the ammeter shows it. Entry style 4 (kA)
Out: 0.9 (kA)
